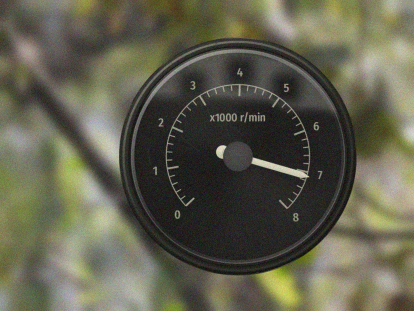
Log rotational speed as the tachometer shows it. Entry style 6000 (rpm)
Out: 7100 (rpm)
